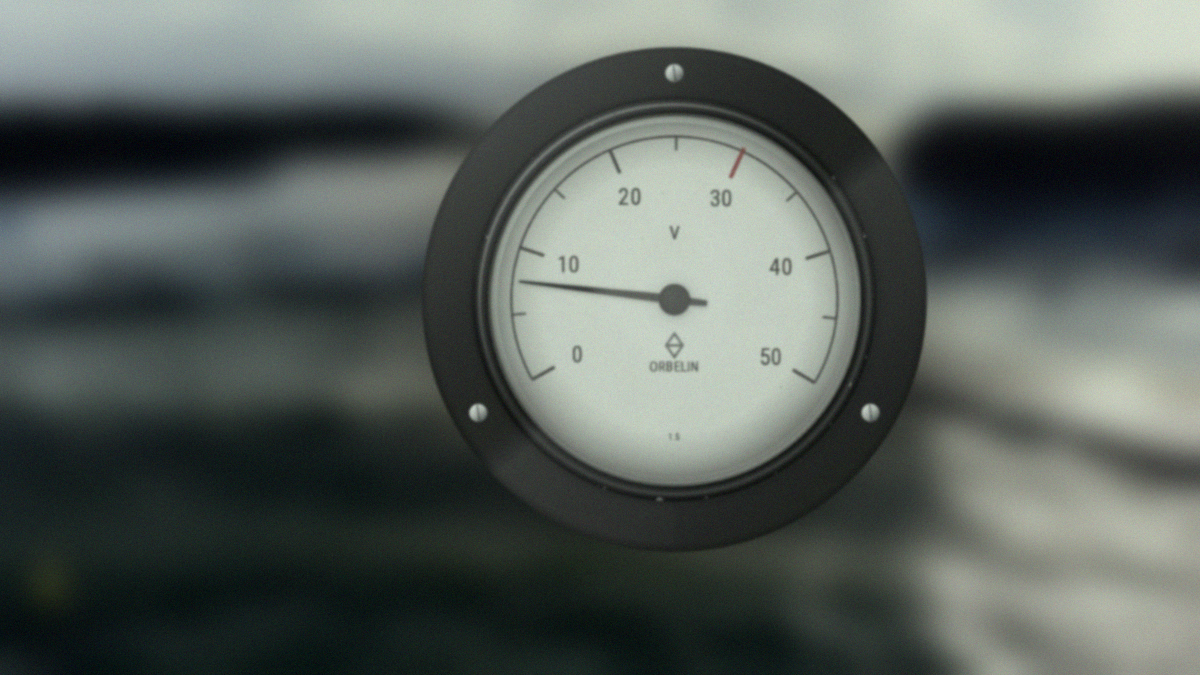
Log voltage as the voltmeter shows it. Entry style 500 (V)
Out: 7.5 (V)
